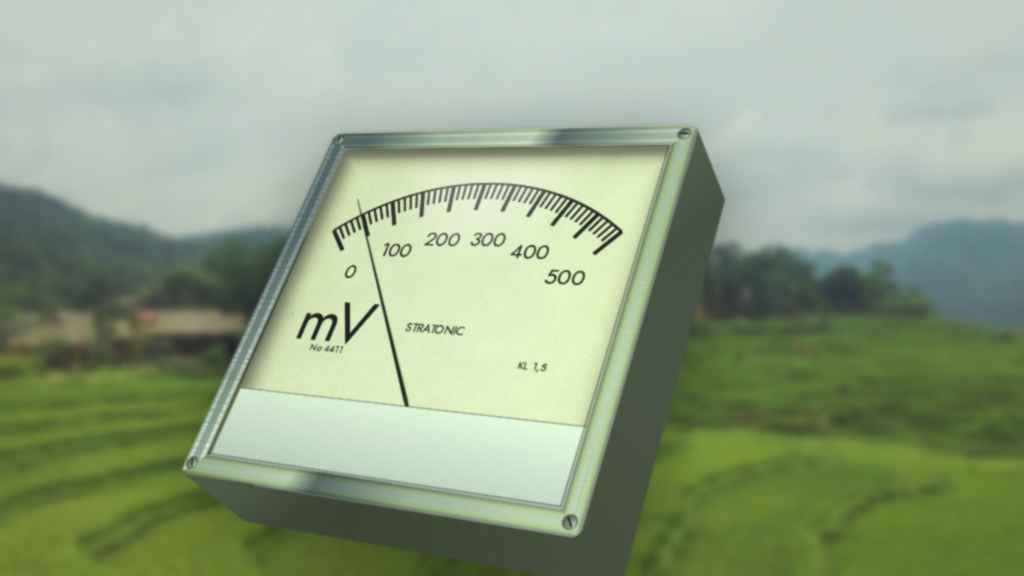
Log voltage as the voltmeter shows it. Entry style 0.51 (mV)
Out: 50 (mV)
